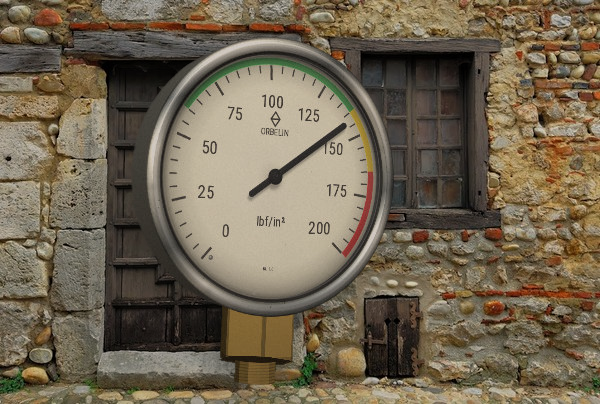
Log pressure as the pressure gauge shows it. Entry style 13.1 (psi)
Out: 142.5 (psi)
